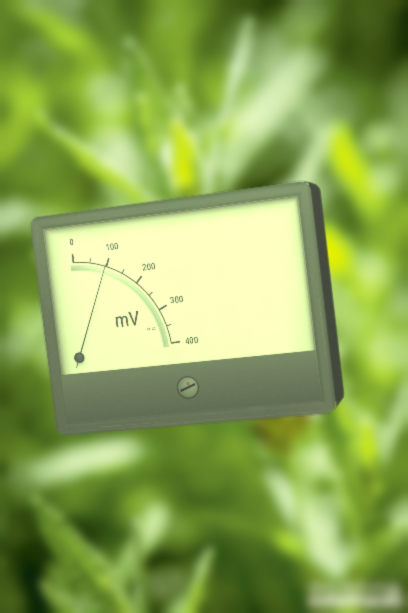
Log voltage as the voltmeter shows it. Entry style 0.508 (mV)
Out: 100 (mV)
